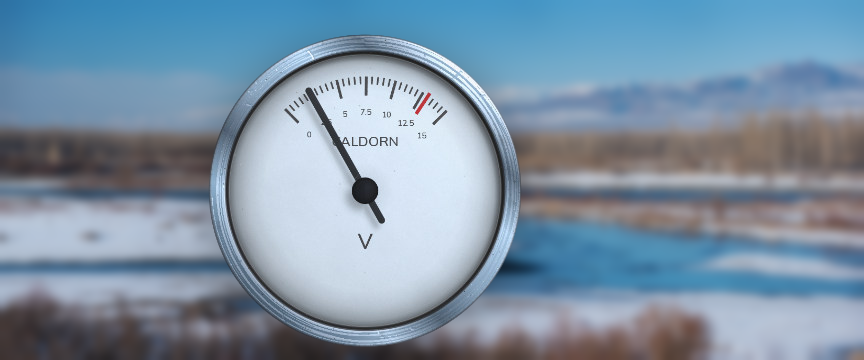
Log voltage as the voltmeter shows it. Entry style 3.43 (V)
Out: 2.5 (V)
